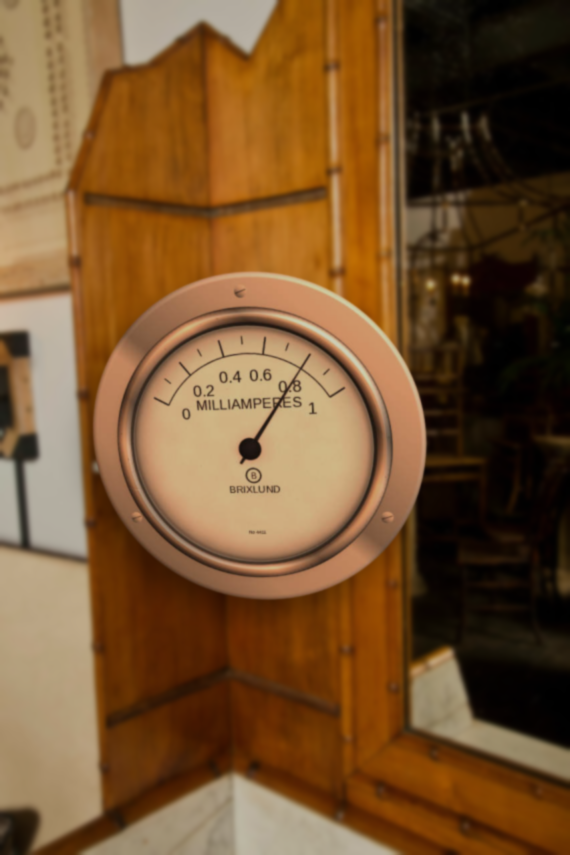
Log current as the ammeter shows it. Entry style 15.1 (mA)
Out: 0.8 (mA)
